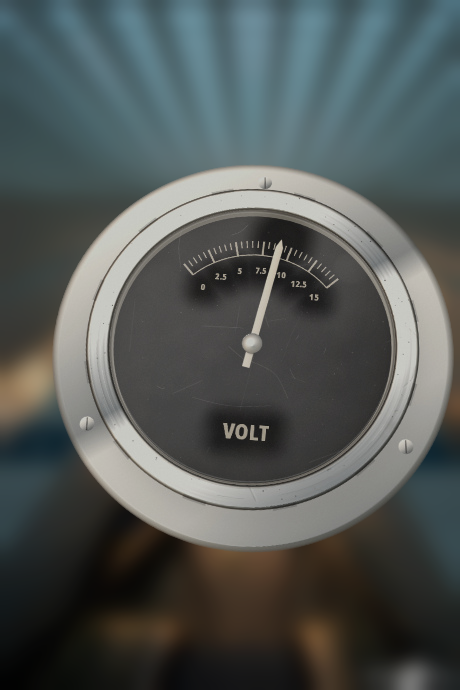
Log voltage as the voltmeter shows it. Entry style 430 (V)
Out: 9 (V)
